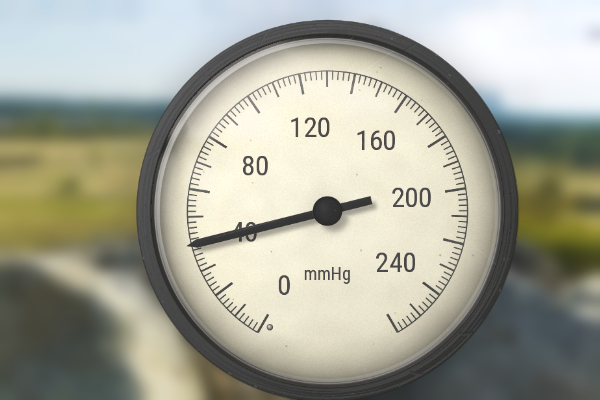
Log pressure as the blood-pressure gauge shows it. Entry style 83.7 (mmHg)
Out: 40 (mmHg)
